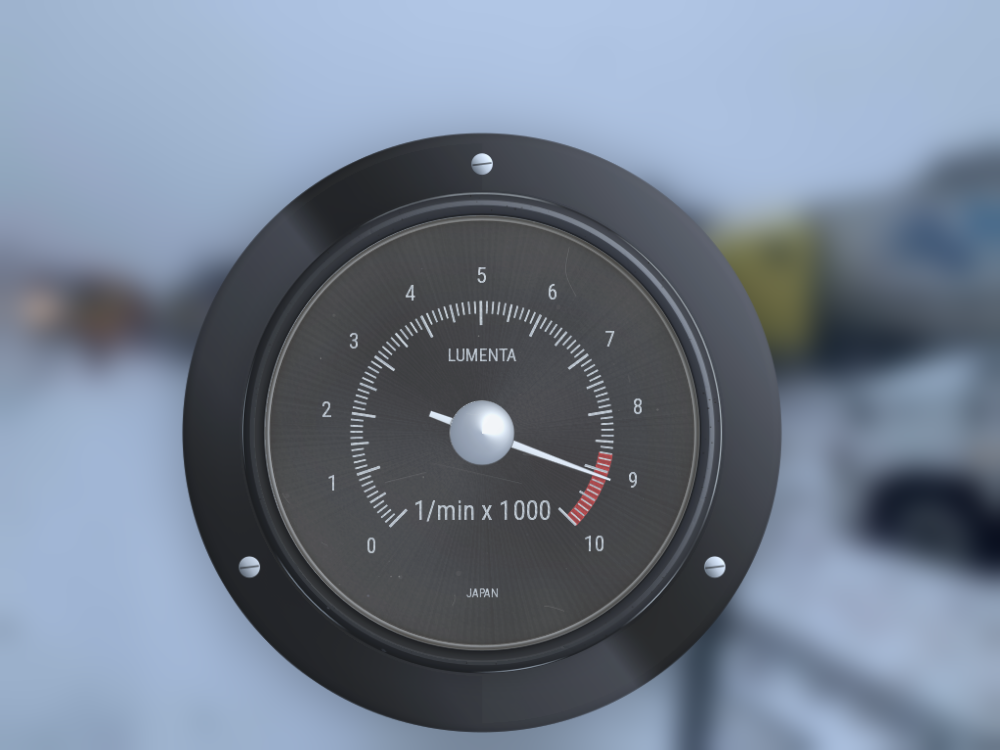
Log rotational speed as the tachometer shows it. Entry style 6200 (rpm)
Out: 9100 (rpm)
